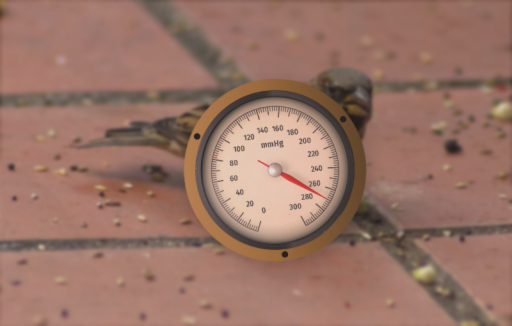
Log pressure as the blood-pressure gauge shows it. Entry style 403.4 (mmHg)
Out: 270 (mmHg)
